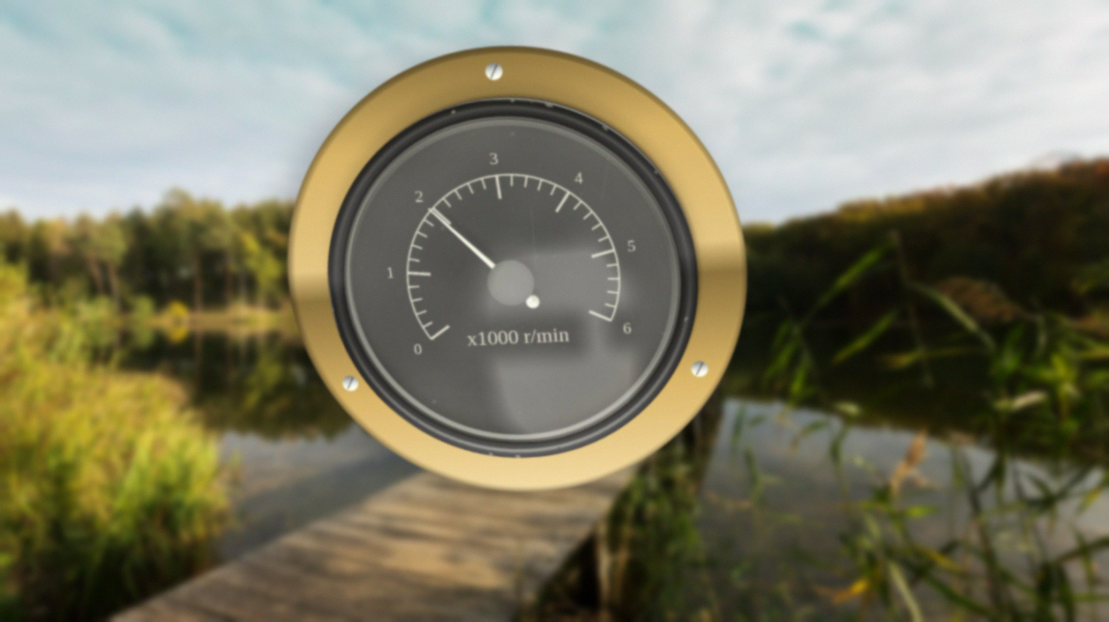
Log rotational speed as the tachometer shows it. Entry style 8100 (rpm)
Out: 2000 (rpm)
